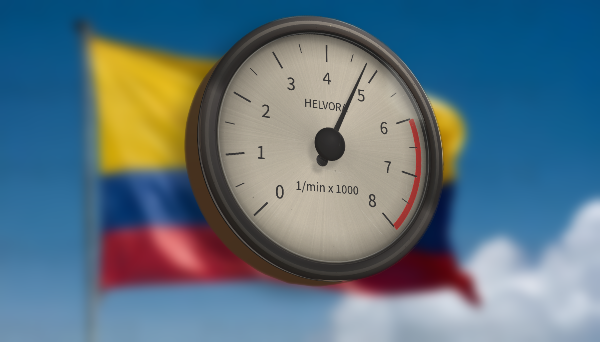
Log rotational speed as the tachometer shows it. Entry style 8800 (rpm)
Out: 4750 (rpm)
